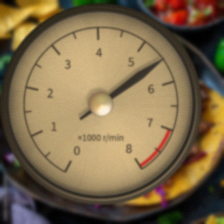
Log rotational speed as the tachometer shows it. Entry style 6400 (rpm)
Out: 5500 (rpm)
